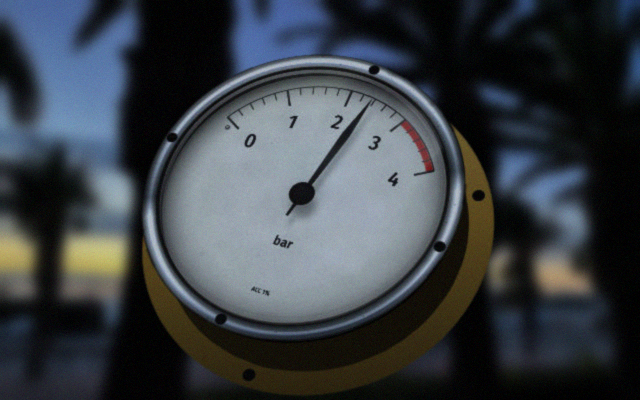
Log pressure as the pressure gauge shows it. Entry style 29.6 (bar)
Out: 2.4 (bar)
